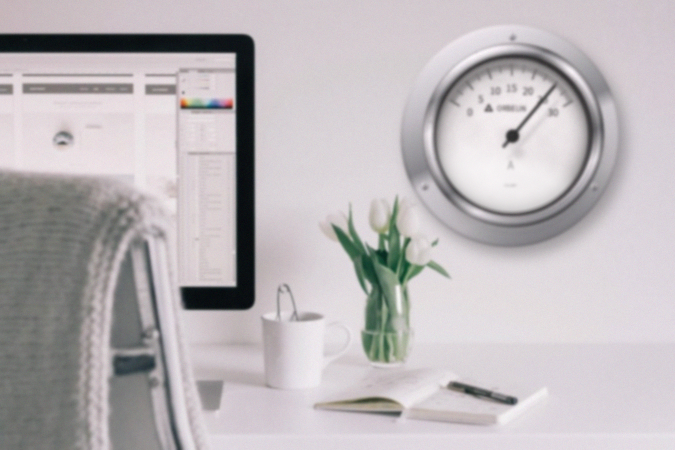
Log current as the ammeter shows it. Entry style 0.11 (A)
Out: 25 (A)
